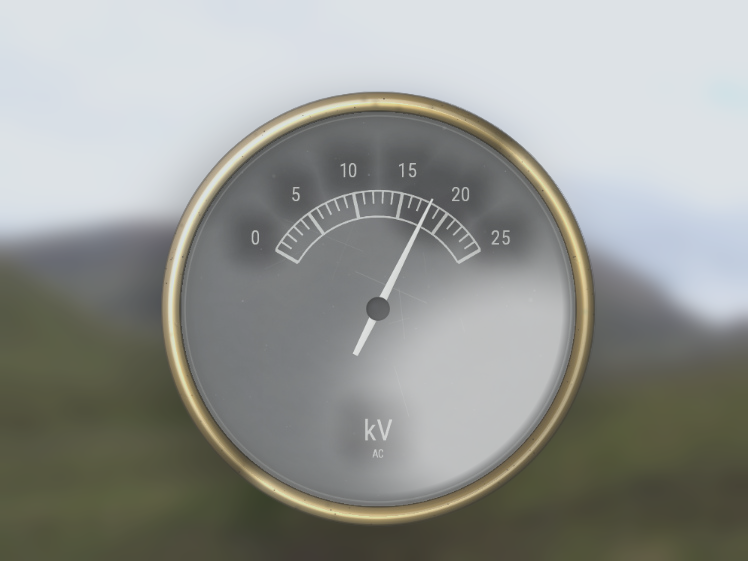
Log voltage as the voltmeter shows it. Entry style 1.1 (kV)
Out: 18 (kV)
